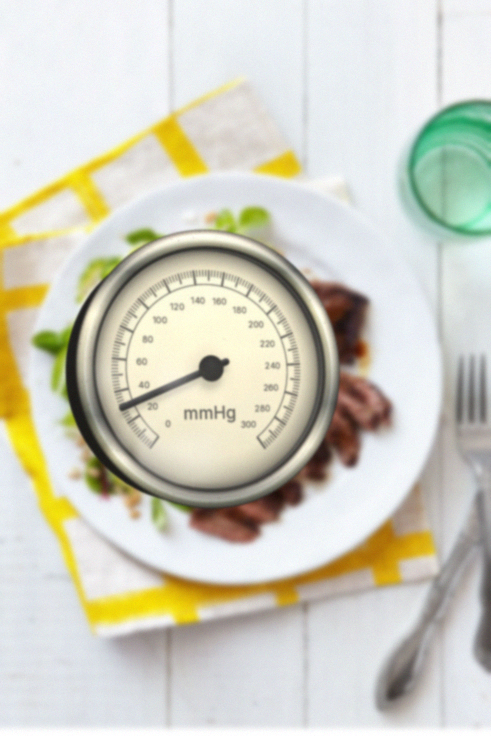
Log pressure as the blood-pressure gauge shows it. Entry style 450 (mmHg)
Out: 30 (mmHg)
